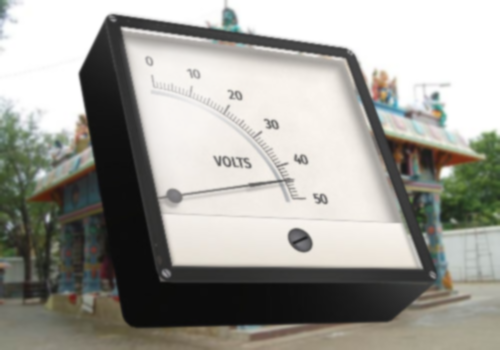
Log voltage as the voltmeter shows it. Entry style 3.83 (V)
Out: 45 (V)
